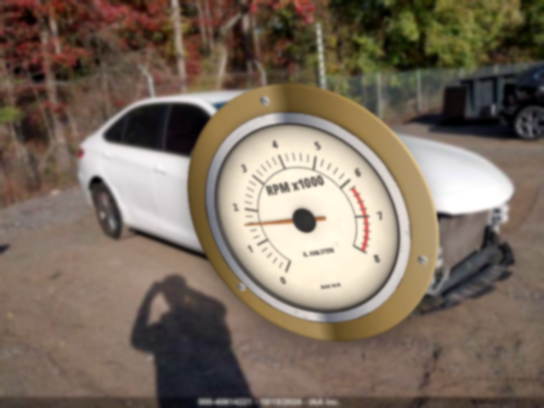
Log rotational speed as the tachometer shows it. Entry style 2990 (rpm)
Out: 1600 (rpm)
